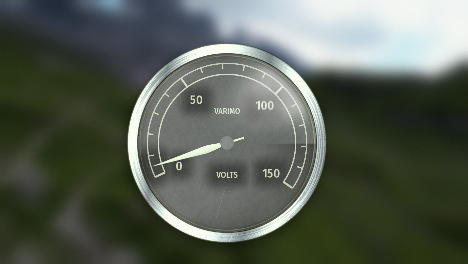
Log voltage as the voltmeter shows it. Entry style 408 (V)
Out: 5 (V)
